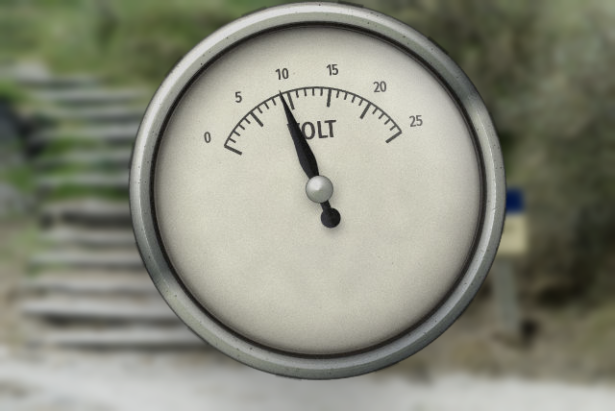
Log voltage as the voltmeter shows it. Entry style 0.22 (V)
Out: 9 (V)
